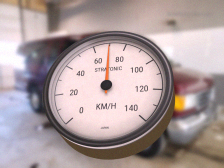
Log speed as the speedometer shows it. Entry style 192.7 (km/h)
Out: 70 (km/h)
